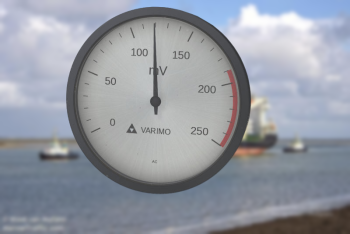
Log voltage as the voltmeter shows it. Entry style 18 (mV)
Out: 120 (mV)
